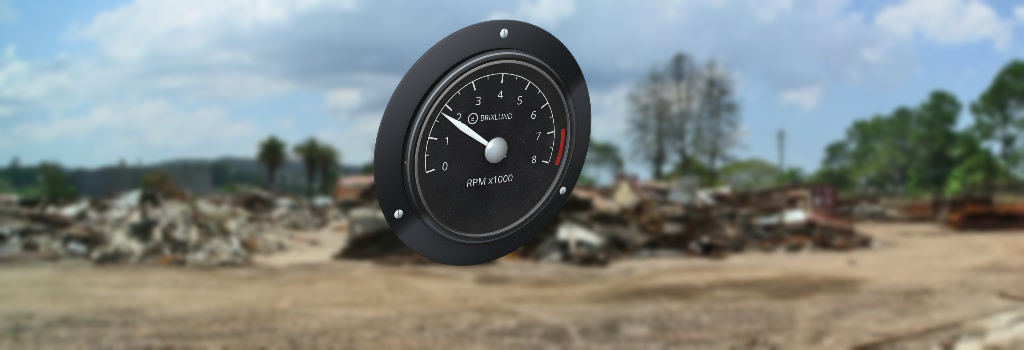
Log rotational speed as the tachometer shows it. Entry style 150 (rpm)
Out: 1750 (rpm)
